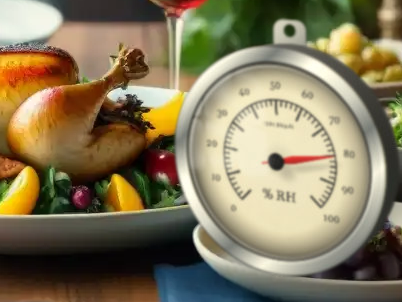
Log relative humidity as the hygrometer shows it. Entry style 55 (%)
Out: 80 (%)
